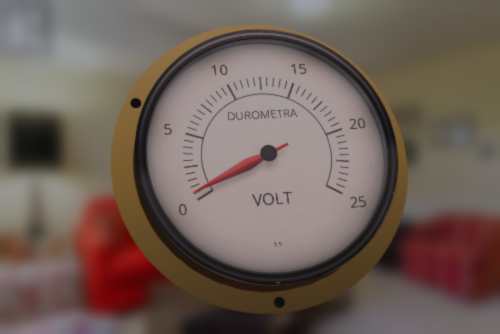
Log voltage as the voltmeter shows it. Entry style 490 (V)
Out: 0.5 (V)
